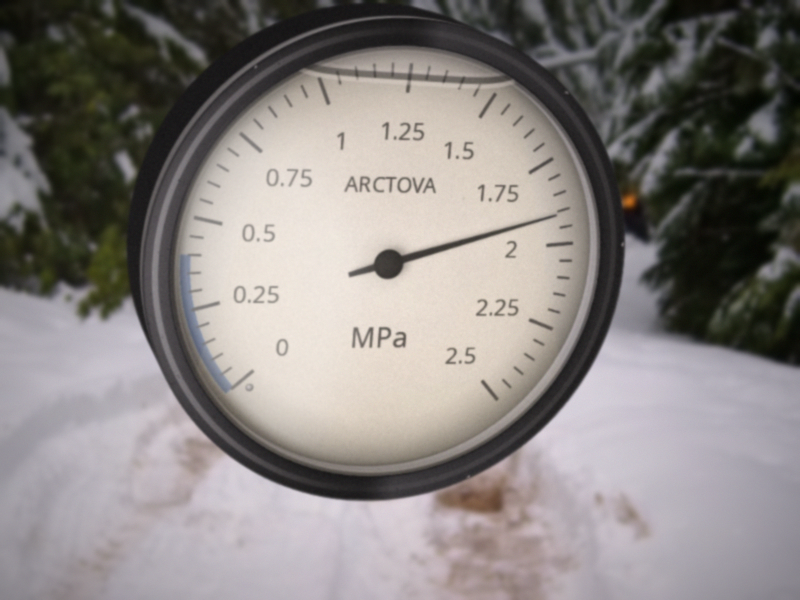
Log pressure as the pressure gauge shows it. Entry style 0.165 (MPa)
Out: 1.9 (MPa)
